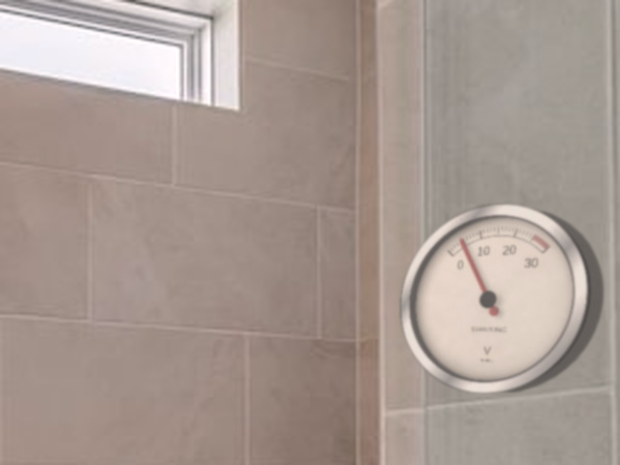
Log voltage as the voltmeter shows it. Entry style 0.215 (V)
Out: 5 (V)
